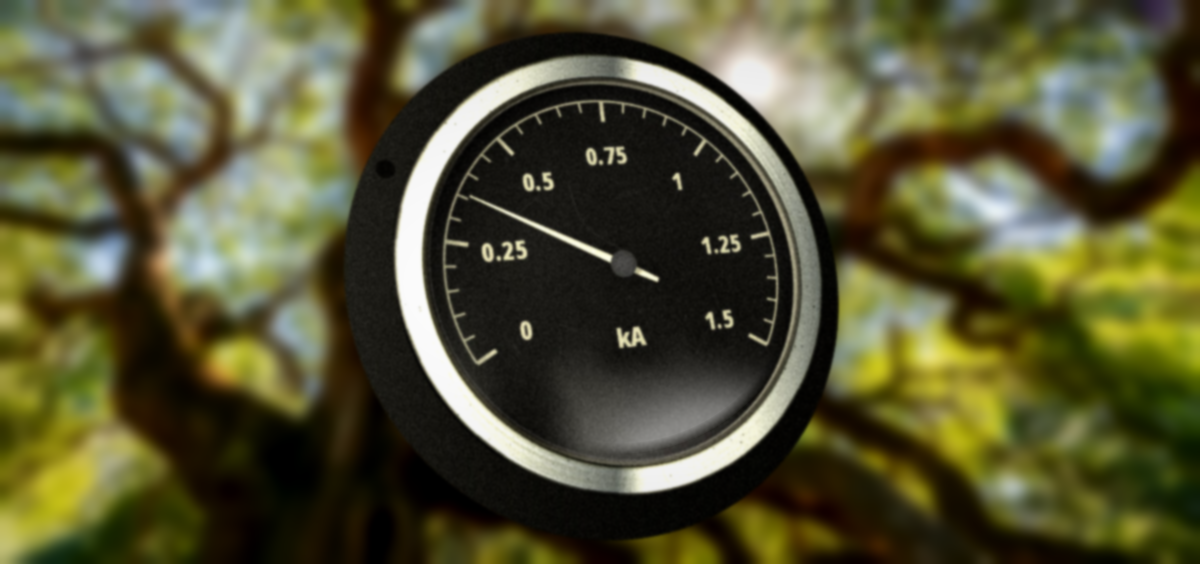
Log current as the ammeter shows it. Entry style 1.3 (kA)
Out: 0.35 (kA)
